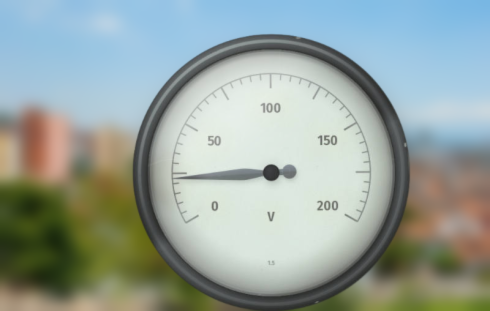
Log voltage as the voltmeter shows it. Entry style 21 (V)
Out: 22.5 (V)
